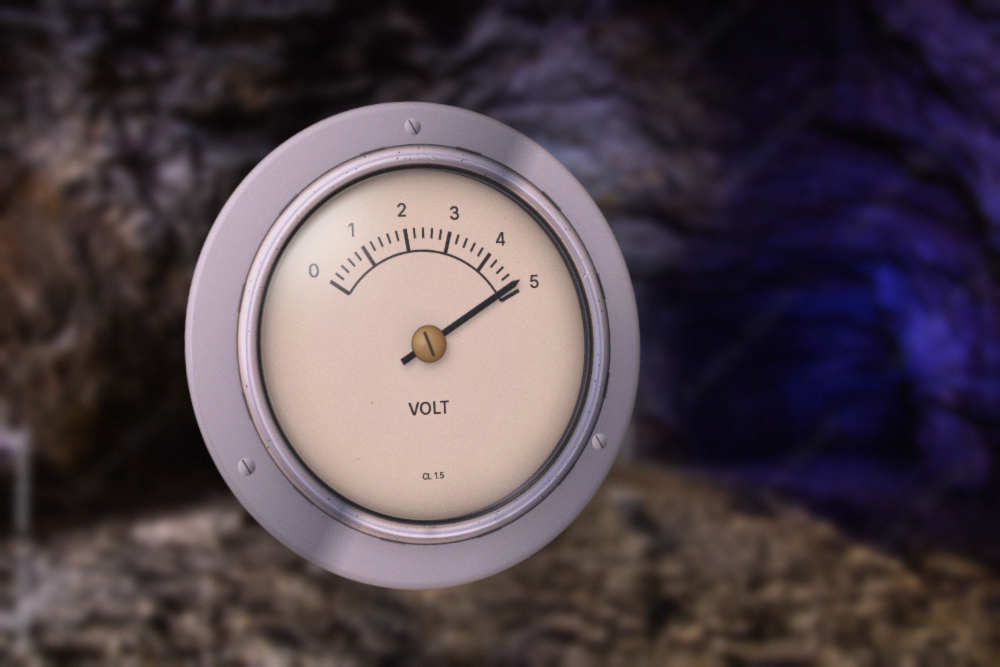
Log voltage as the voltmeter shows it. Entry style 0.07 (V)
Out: 4.8 (V)
